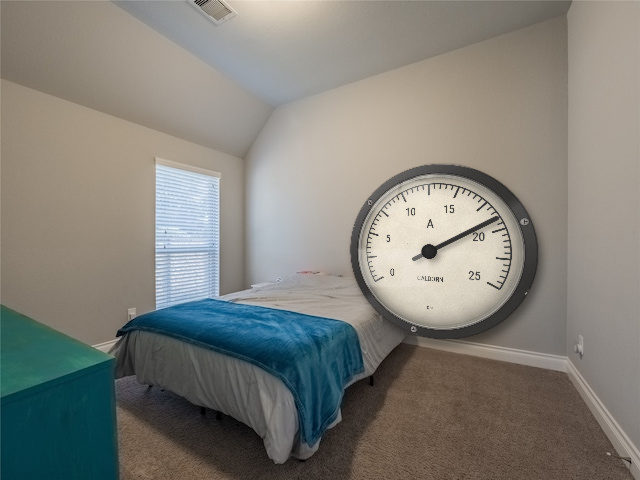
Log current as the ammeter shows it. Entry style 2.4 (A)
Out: 19 (A)
